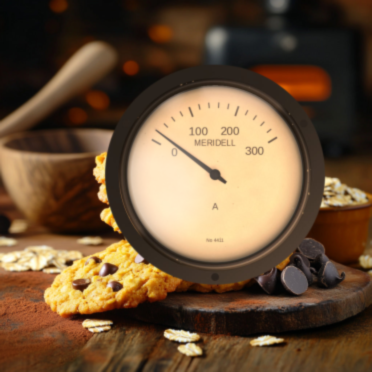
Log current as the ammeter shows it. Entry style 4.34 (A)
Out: 20 (A)
